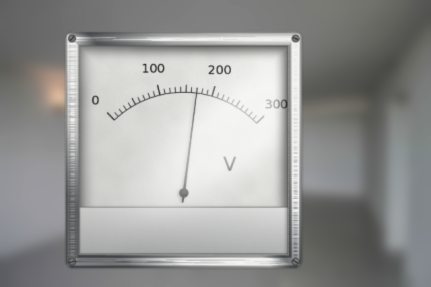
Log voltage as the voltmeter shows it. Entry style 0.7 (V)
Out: 170 (V)
